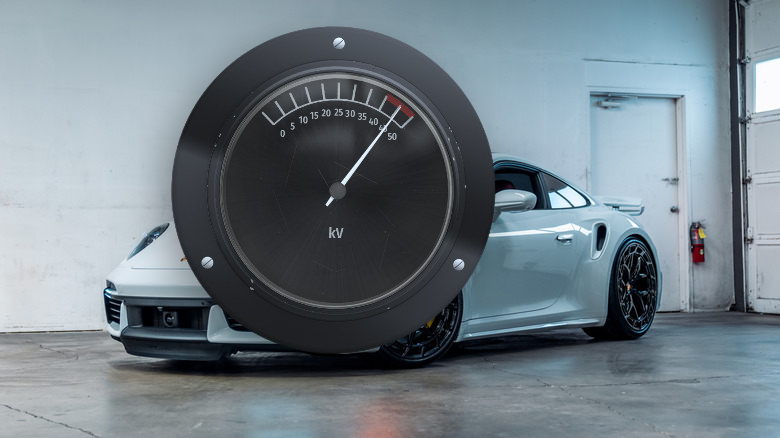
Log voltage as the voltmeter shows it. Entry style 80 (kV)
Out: 45 (kV)
